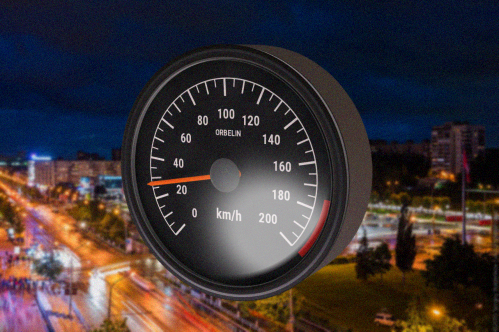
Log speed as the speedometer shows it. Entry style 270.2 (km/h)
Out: 27.5 (km/h)
